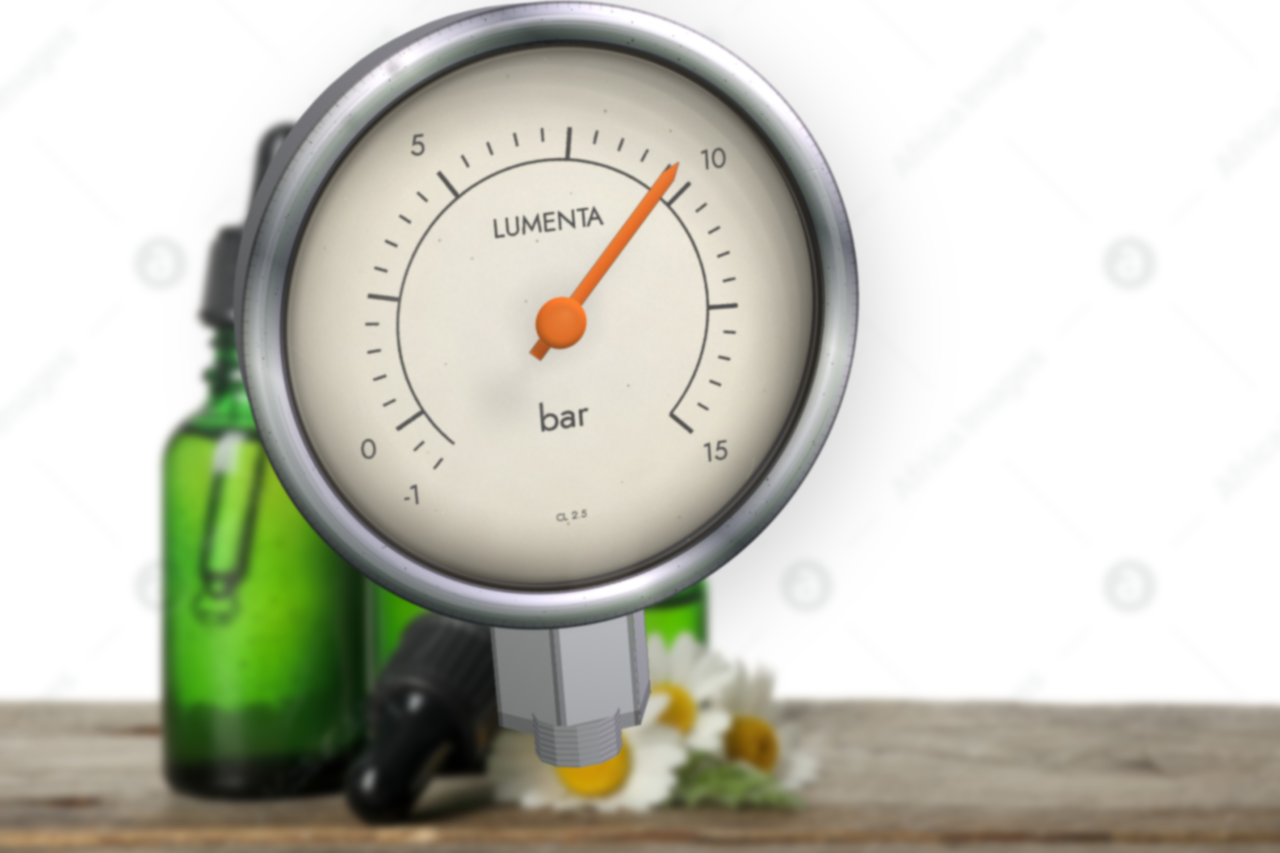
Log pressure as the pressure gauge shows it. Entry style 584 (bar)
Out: 9.5 (bar)
